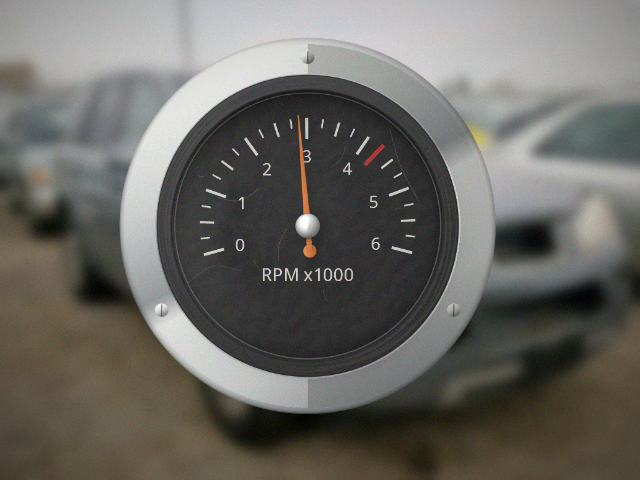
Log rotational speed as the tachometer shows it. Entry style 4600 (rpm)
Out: 2875 (rpm)
